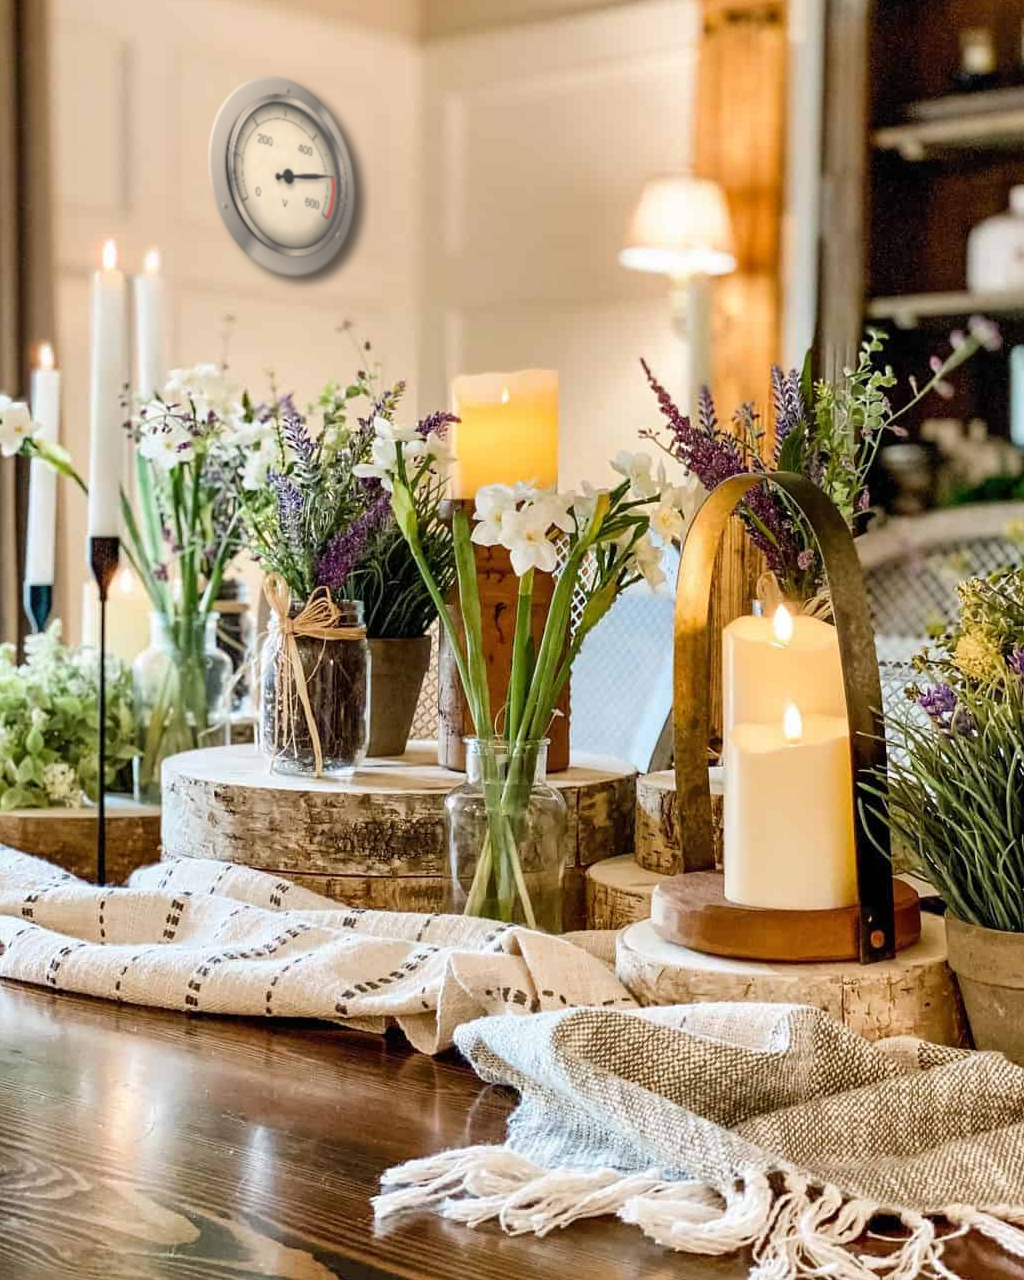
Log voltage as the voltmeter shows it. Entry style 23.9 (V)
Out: 500 (V)
